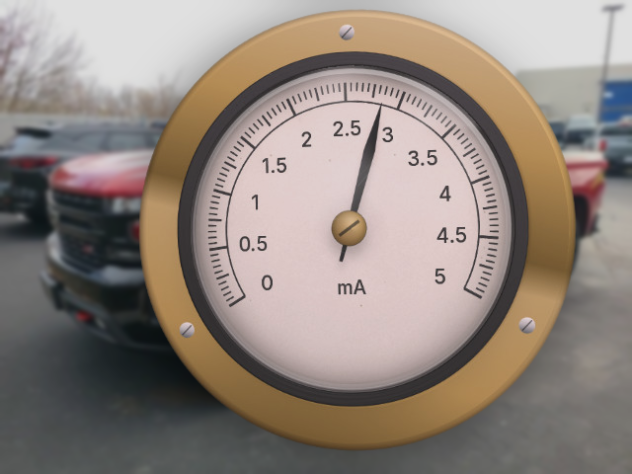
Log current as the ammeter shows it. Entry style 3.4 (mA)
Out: 2.85 (mA)
